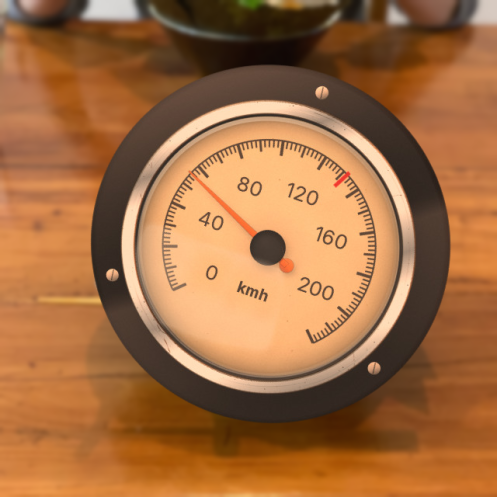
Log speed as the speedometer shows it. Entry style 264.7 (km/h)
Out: 56 (km/h)
